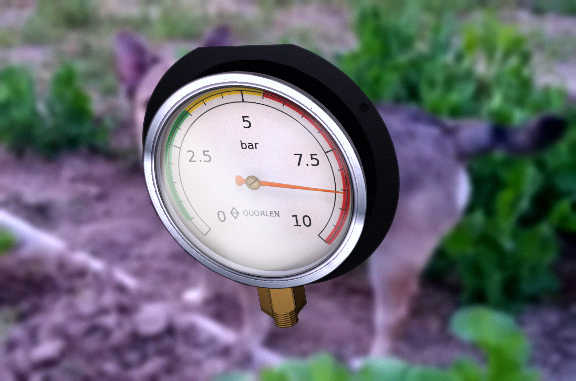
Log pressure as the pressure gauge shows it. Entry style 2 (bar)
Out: 8.5 (bar)
